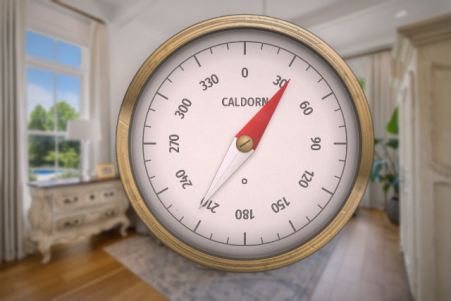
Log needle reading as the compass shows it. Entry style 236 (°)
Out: 35 (°)
